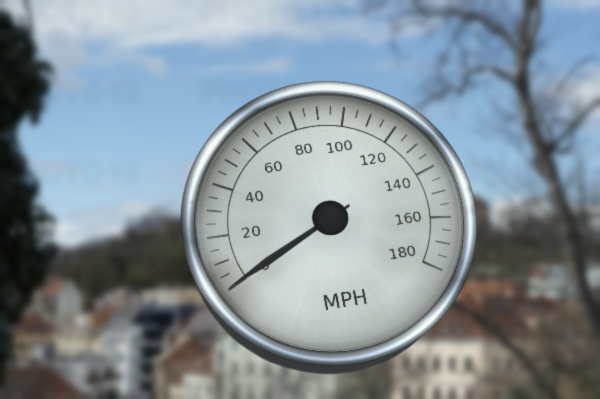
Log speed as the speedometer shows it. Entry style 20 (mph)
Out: 0 (mph)
